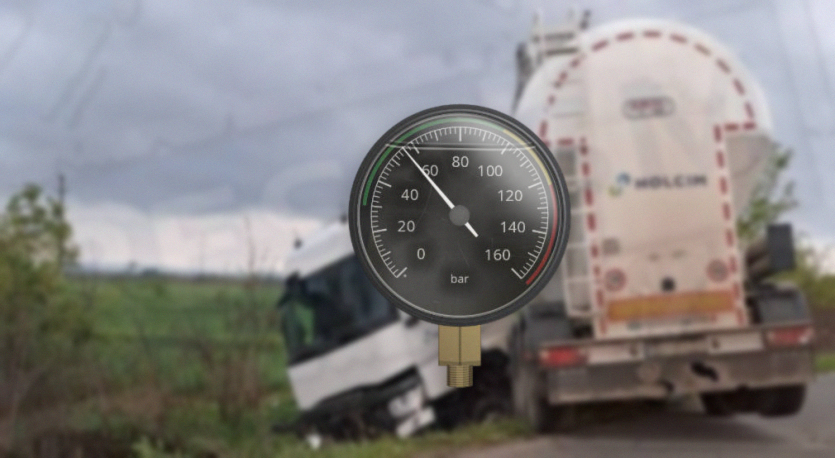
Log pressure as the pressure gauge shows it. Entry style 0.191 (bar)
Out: 56 (bar)
